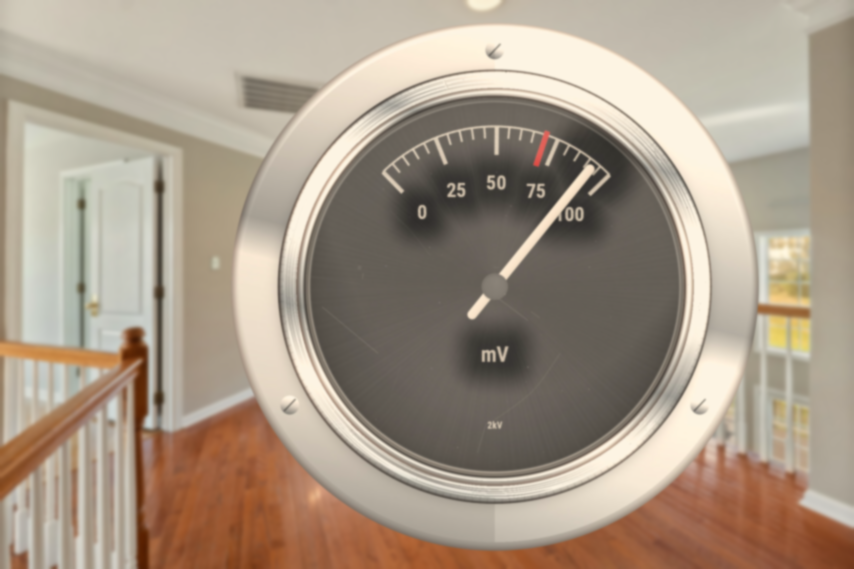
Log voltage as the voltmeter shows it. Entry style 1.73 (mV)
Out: 92.5 (mV)
